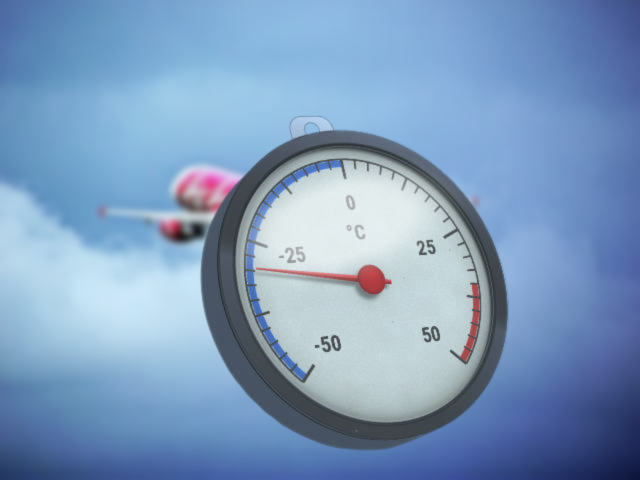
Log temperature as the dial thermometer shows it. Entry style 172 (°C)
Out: -30 (°C)
